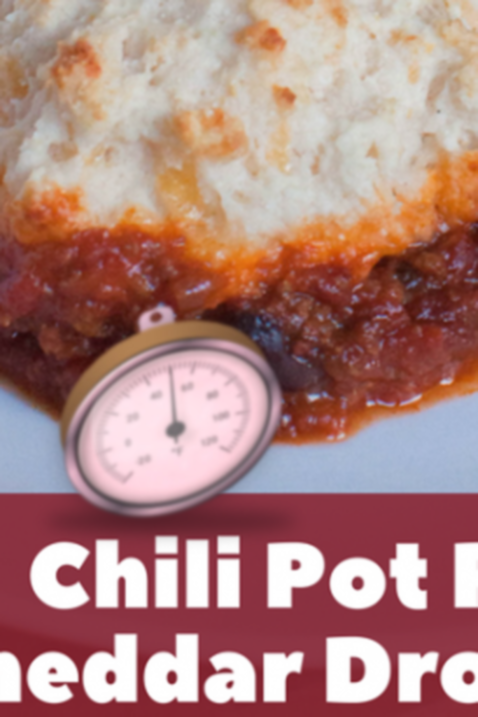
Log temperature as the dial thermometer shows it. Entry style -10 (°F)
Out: 50 (°F)
